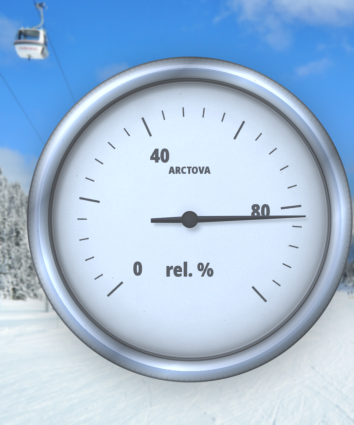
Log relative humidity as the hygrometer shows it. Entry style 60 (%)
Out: 82 (%)
